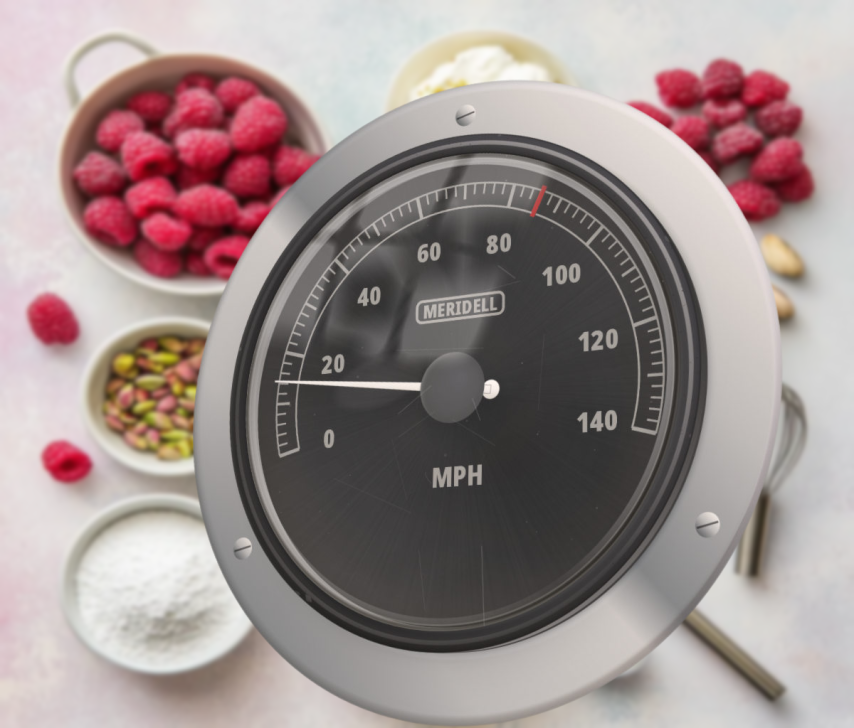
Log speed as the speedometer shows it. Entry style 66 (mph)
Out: 14 (mph)
